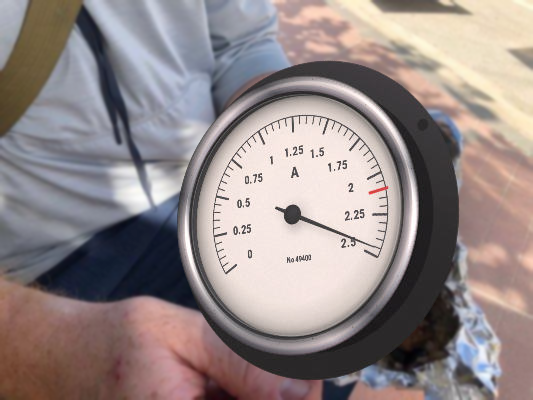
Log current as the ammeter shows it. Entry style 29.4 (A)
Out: 2.45 (A)
